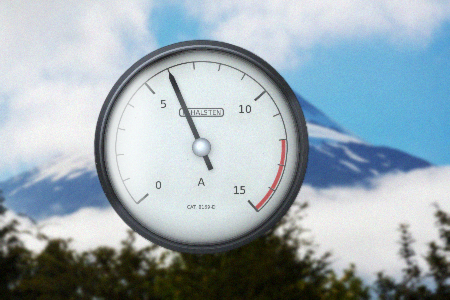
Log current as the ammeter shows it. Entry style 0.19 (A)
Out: 6 (A)
